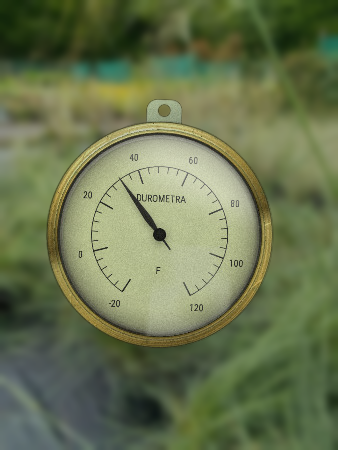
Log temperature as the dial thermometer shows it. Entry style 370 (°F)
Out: 32 (°F)
